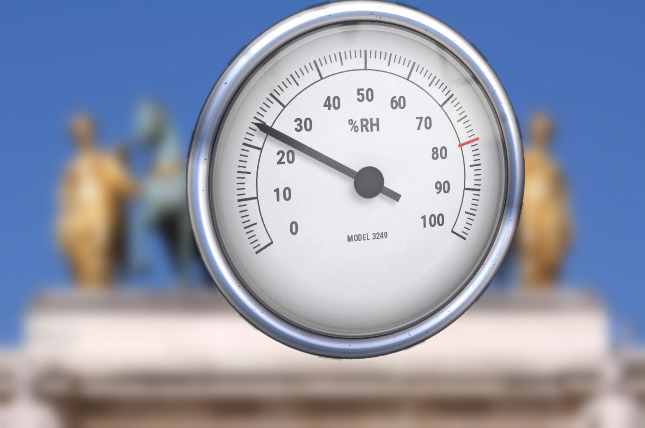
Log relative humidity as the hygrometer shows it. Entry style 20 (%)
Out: 24 (%)
